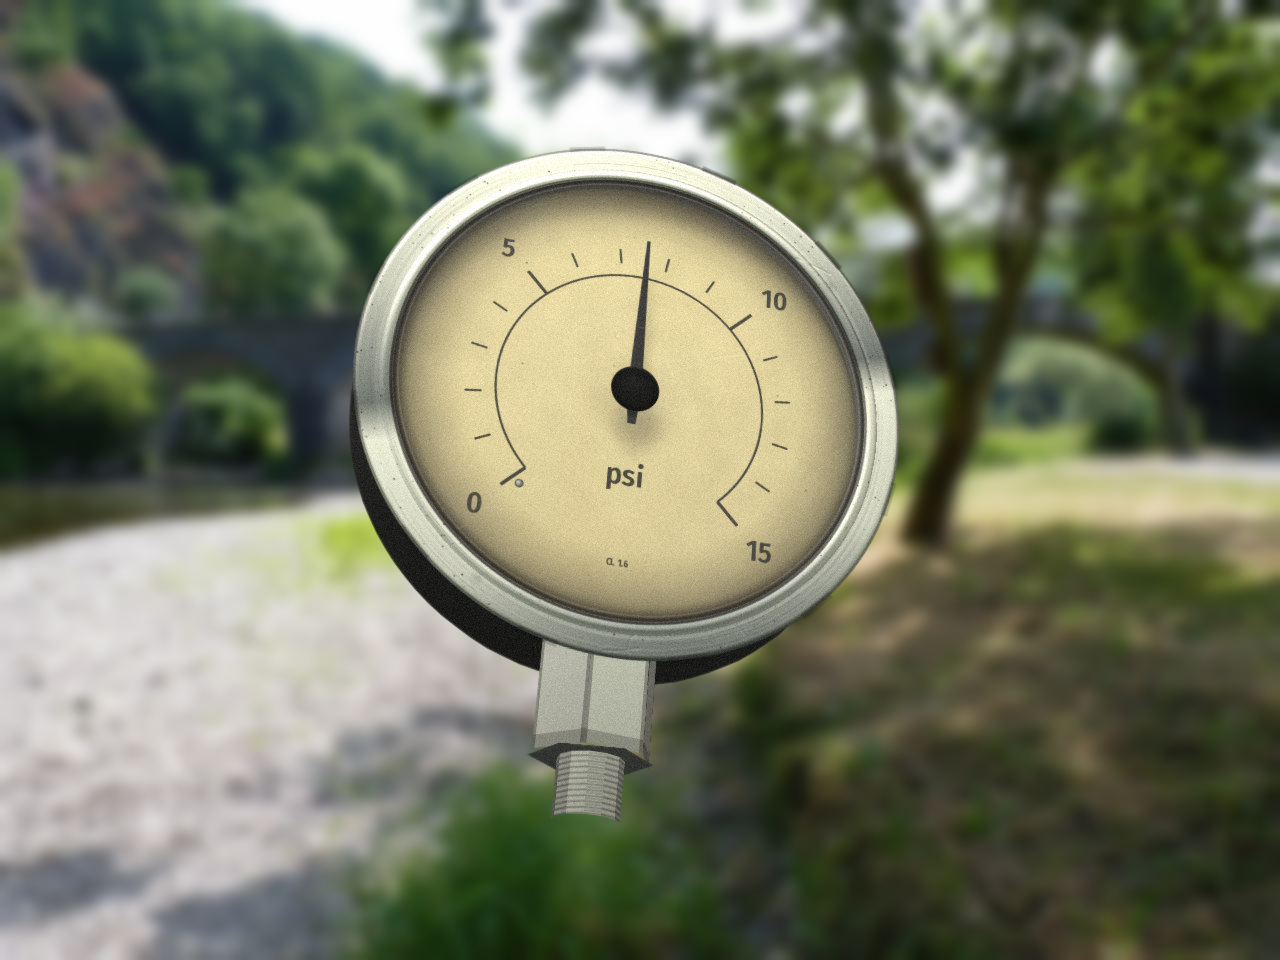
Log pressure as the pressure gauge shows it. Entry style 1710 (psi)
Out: 7.5 (psi)
